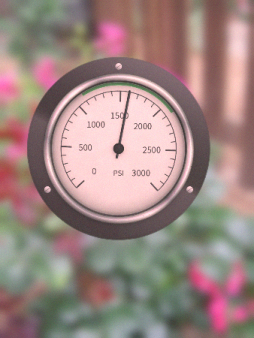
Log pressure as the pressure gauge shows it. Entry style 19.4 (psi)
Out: 1600 (psi)
